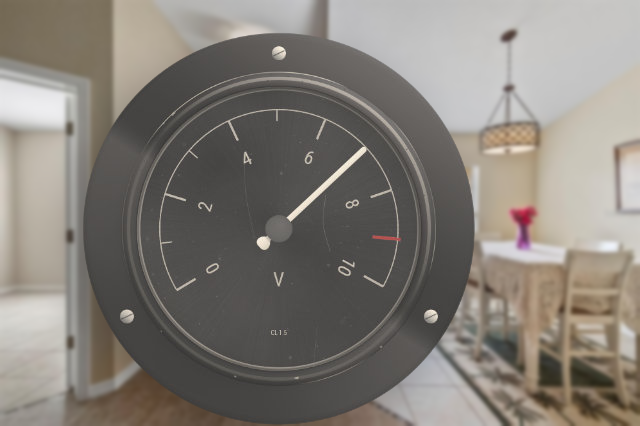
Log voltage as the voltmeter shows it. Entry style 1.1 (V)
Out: 7 (V)
